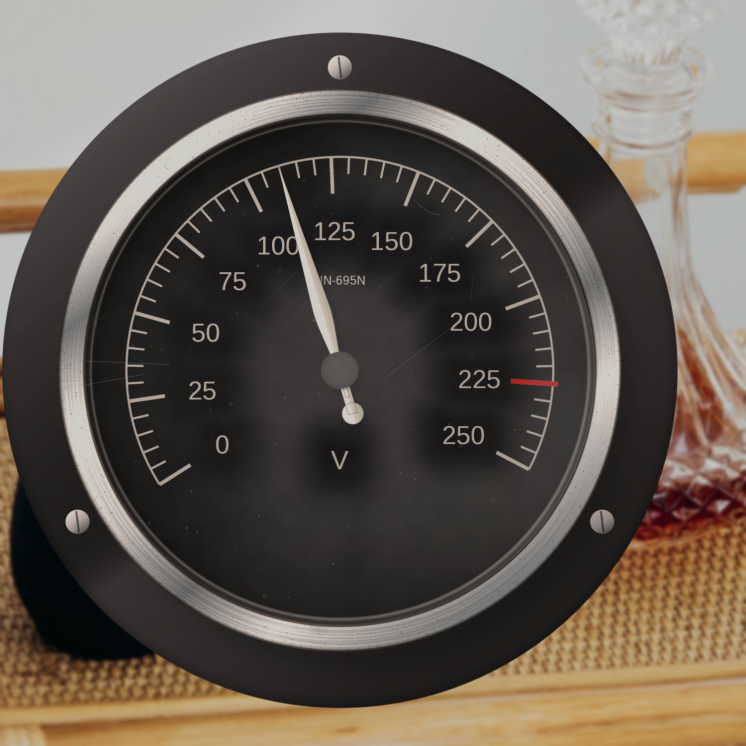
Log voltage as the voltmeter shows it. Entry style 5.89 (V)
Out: 110 (V)
